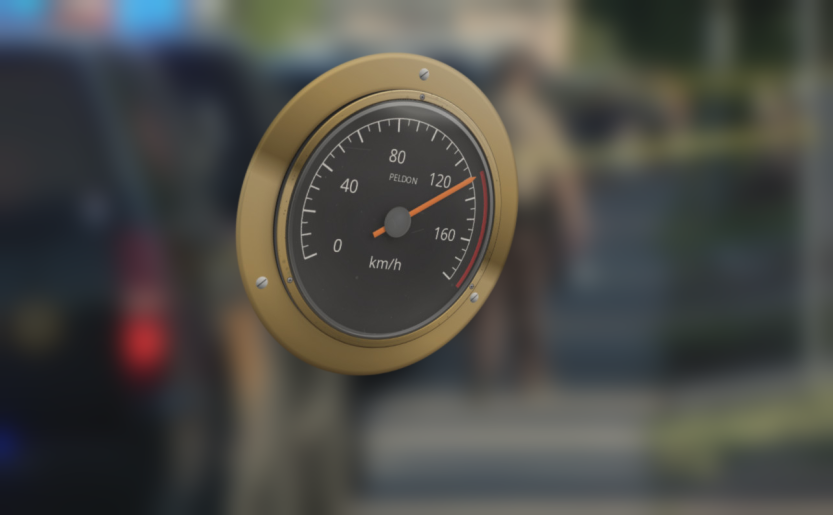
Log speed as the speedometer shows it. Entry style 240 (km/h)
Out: 130 (km/h)
